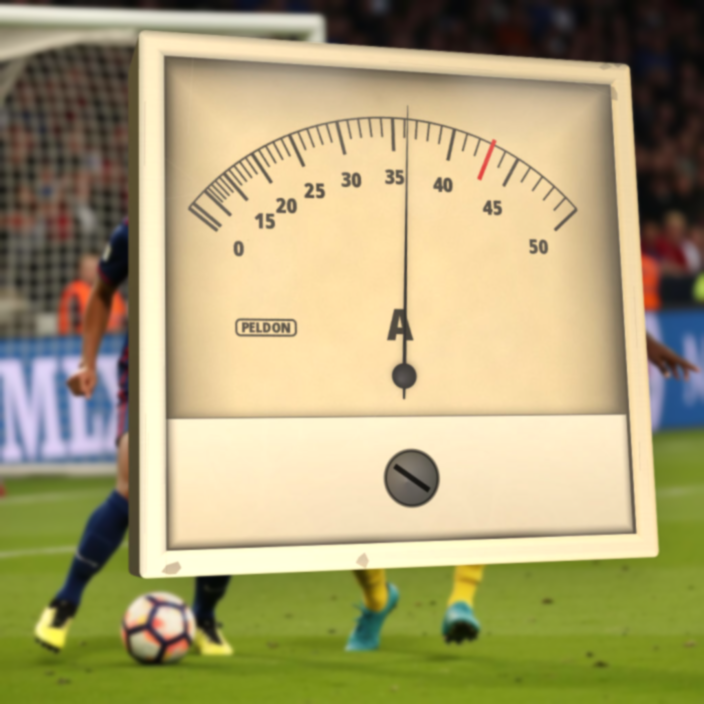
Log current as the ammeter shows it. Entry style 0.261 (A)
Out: 36 (A)
